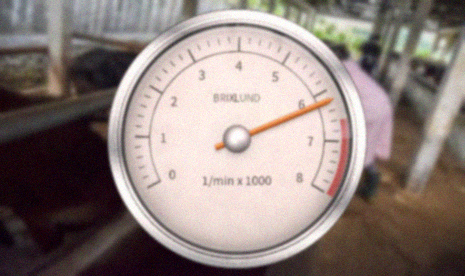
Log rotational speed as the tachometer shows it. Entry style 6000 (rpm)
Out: 6200 (rpm)
